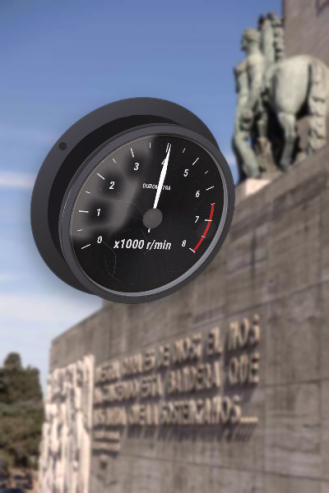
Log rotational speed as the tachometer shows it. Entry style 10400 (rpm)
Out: 4000 (rpm)
